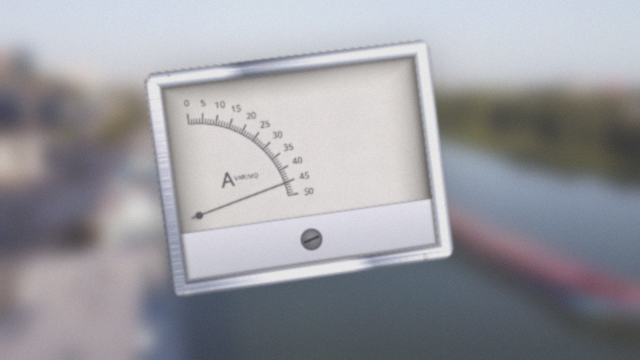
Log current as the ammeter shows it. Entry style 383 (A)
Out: 45 (A)
